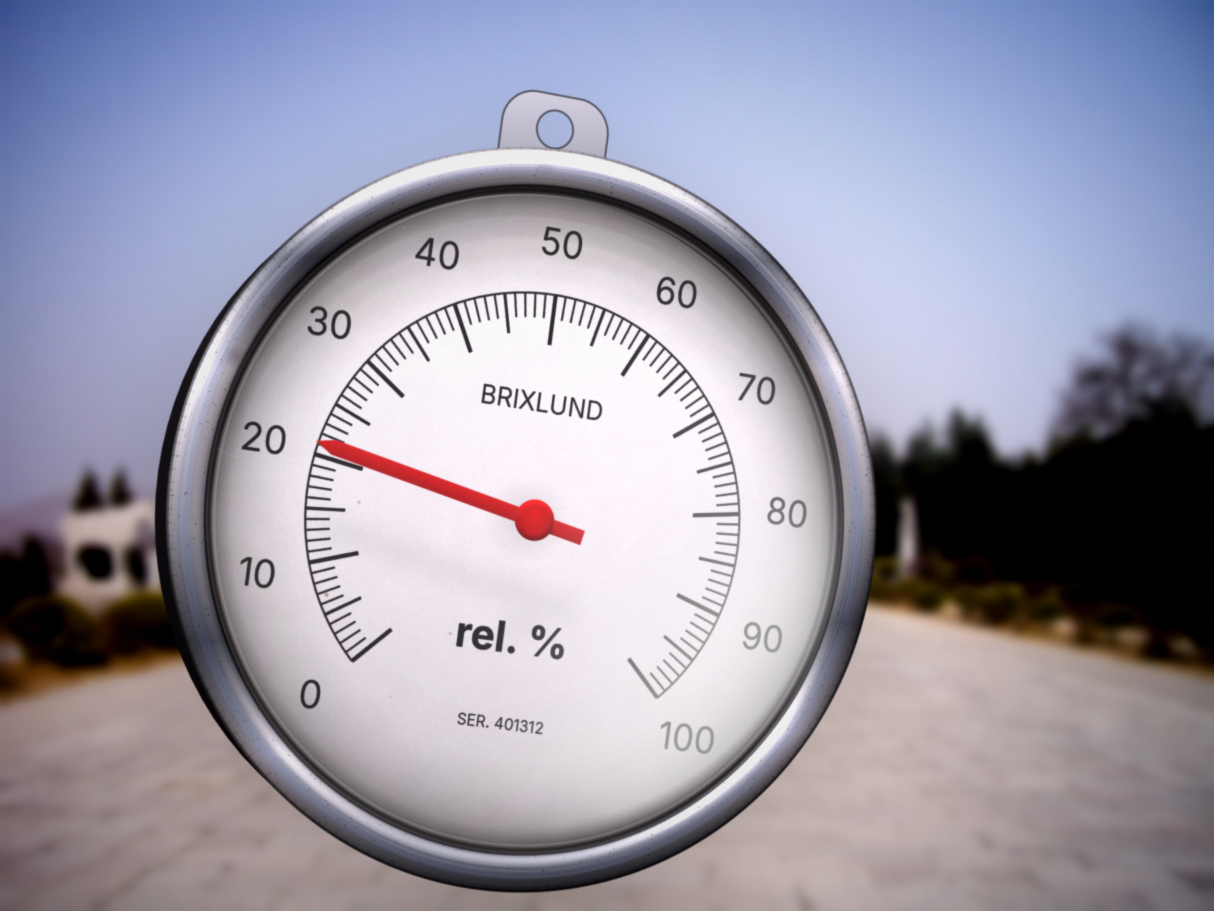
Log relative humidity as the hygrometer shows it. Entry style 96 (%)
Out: 21 (%)
